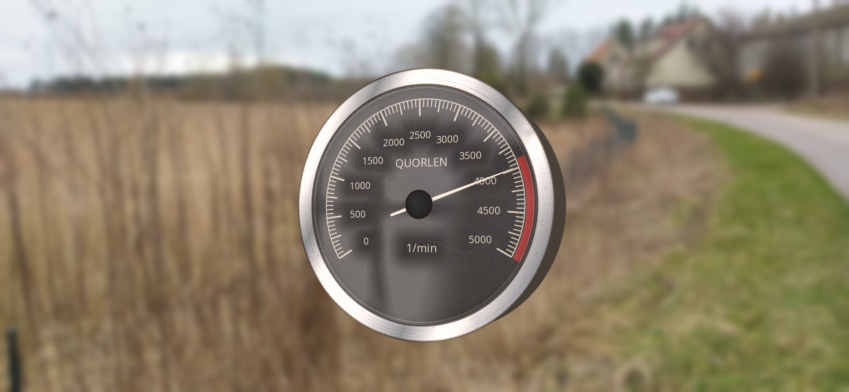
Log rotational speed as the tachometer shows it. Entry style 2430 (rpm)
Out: 4000 (rpm)
